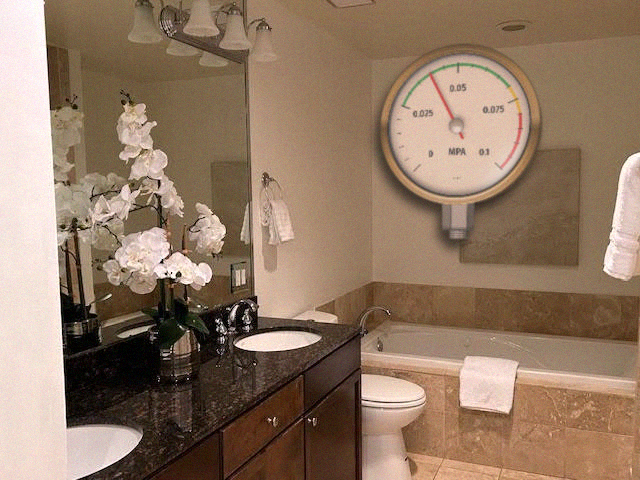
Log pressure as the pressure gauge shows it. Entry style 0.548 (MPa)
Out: 0.04 (MPa)
